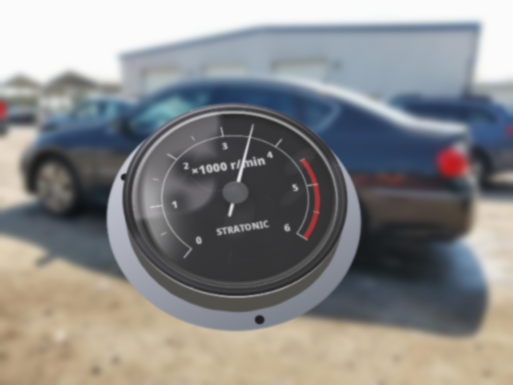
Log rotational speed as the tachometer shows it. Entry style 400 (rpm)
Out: 3500 (rpm)
